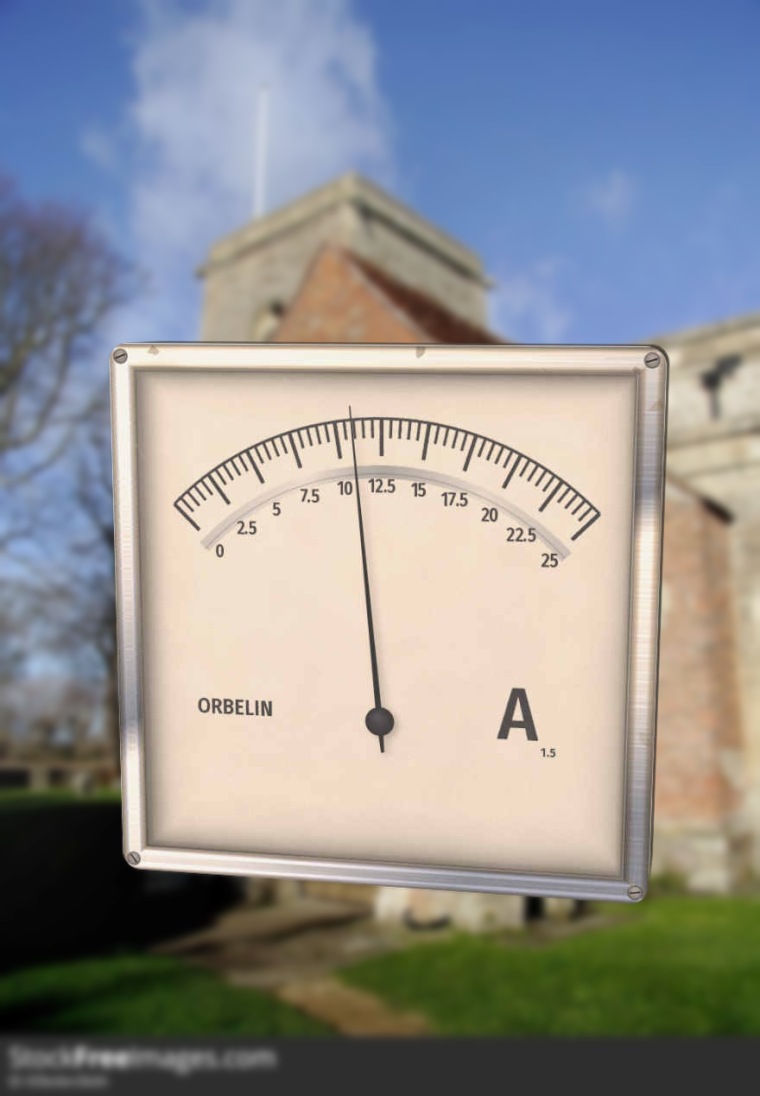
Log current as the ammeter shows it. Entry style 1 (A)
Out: 11 (A)
